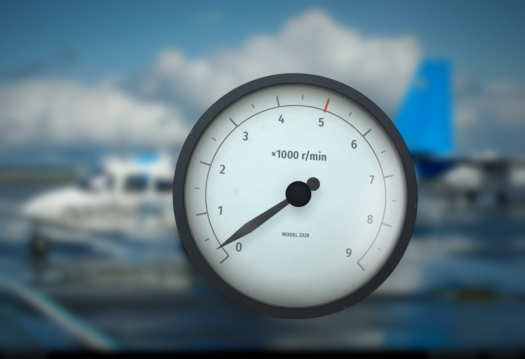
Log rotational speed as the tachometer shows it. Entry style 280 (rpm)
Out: 250 (rpm)
